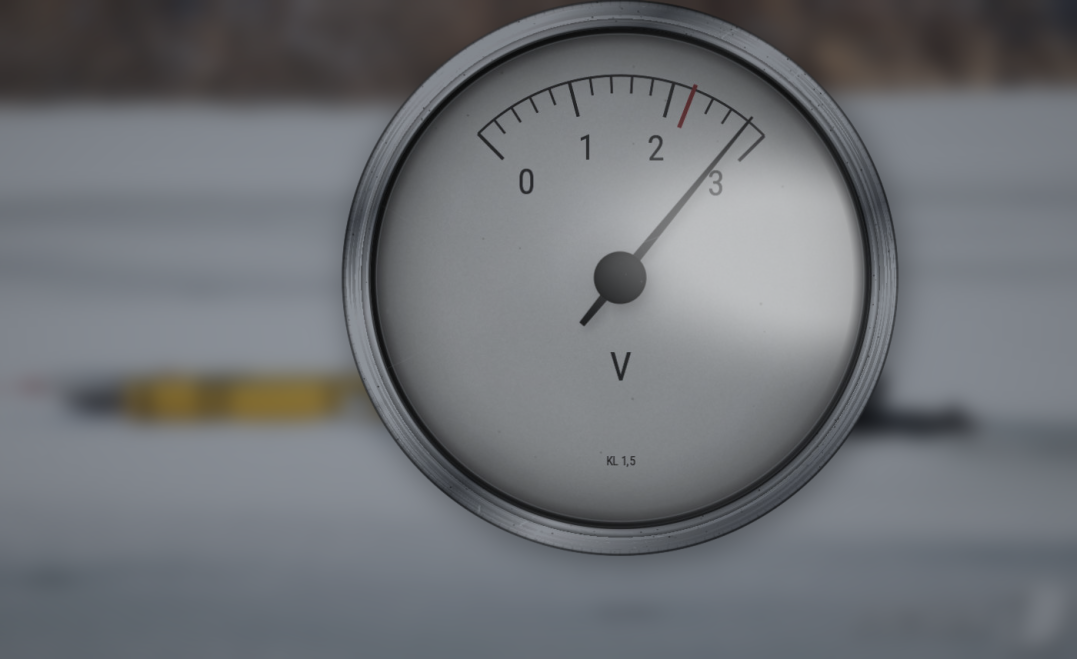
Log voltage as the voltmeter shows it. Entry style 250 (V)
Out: 2.8 (V)
